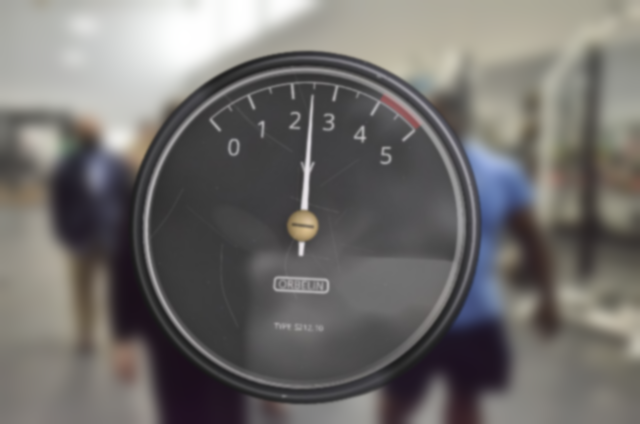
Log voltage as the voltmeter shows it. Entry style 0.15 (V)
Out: 2.5 (V)
